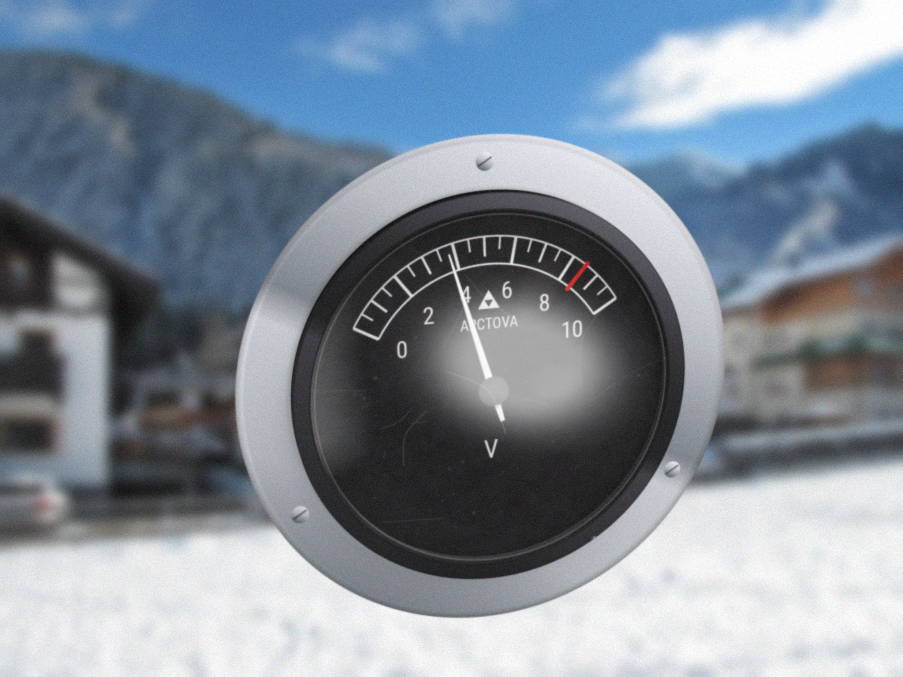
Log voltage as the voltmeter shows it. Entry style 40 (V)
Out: 3.75 (V)
